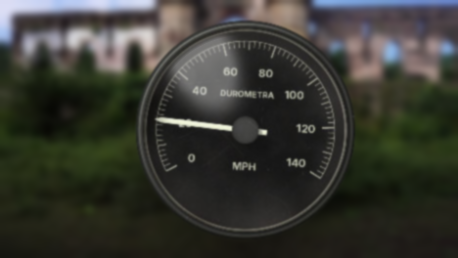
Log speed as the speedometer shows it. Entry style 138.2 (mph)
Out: 20 (mph)
